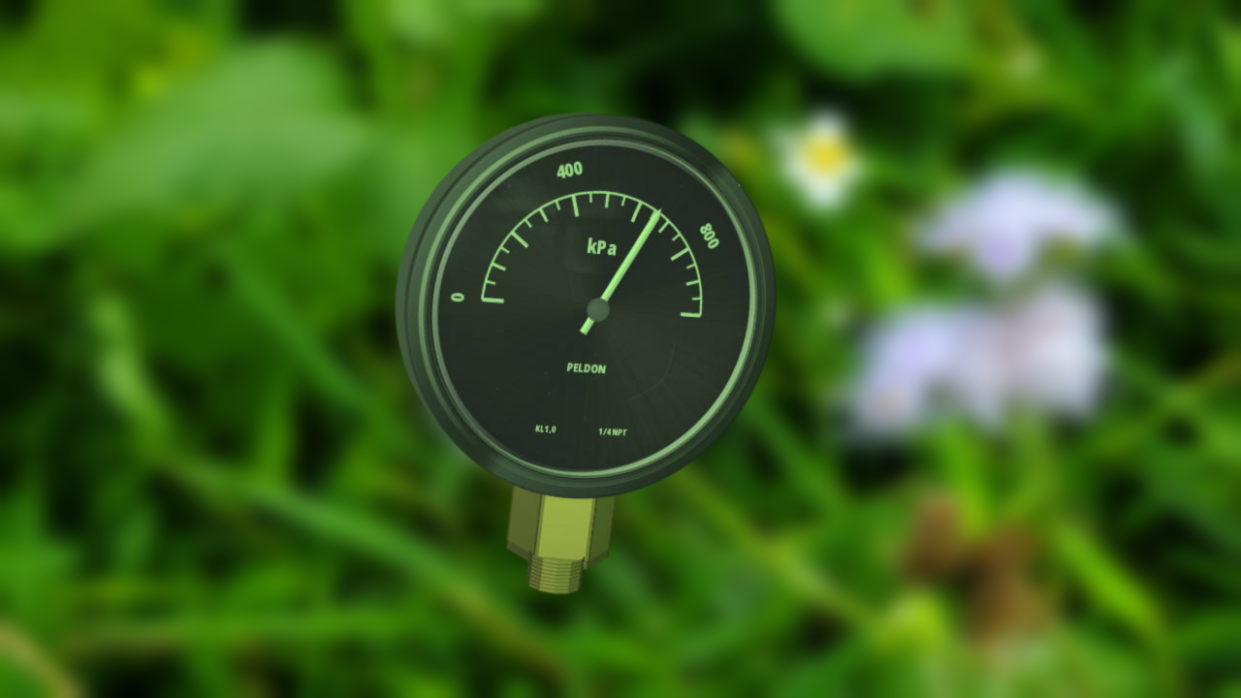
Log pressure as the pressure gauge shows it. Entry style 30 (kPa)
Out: 650 (kPa)
